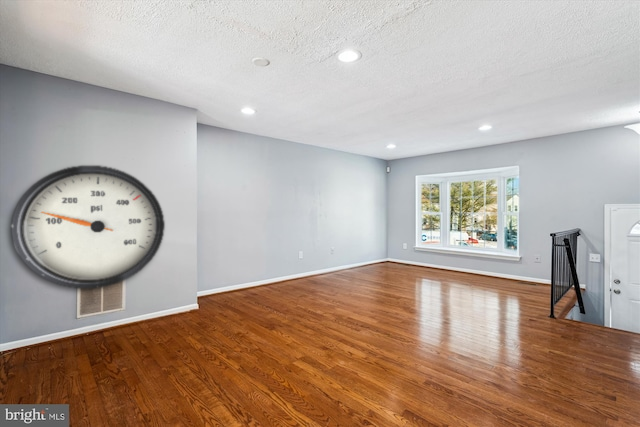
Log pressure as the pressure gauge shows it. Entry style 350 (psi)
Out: 120 (psi)
